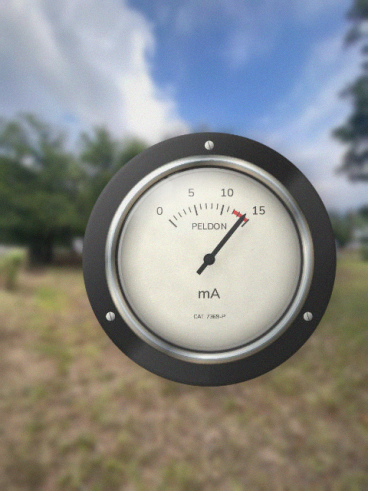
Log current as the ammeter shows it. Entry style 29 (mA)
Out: 14 (mA)
